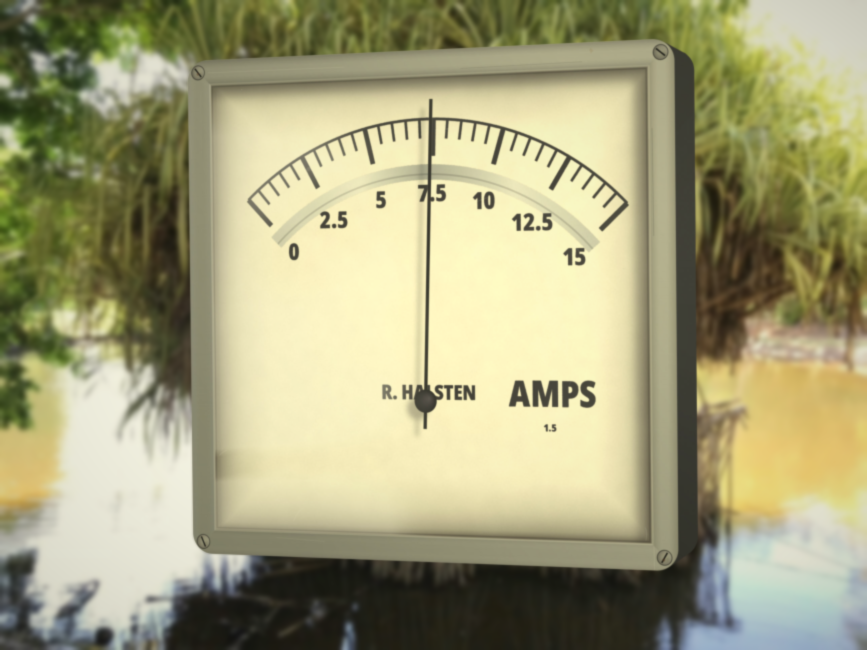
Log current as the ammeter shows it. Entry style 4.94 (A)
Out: 7.5 (A)
